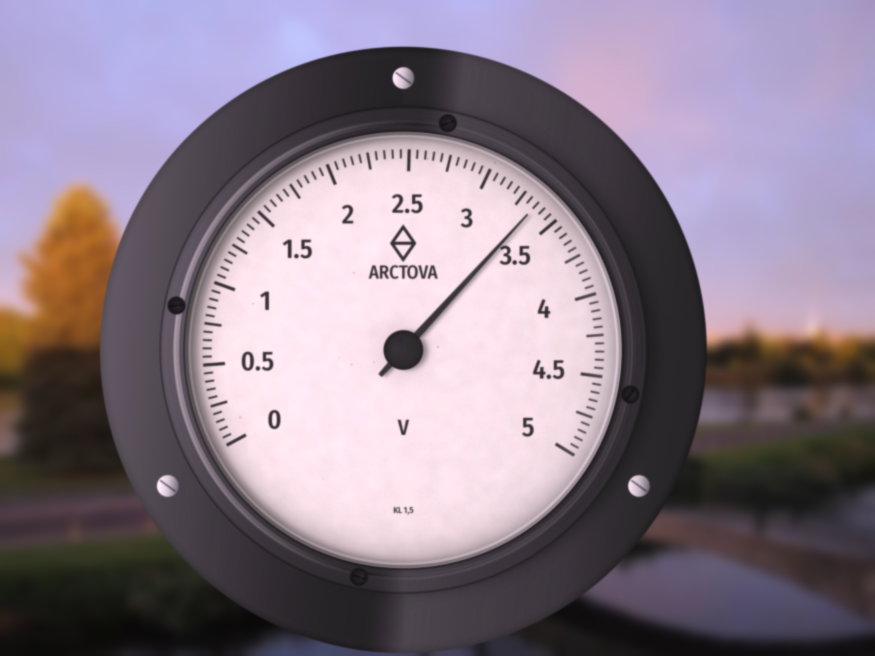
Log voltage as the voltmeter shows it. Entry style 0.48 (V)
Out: 3.35 (V)
